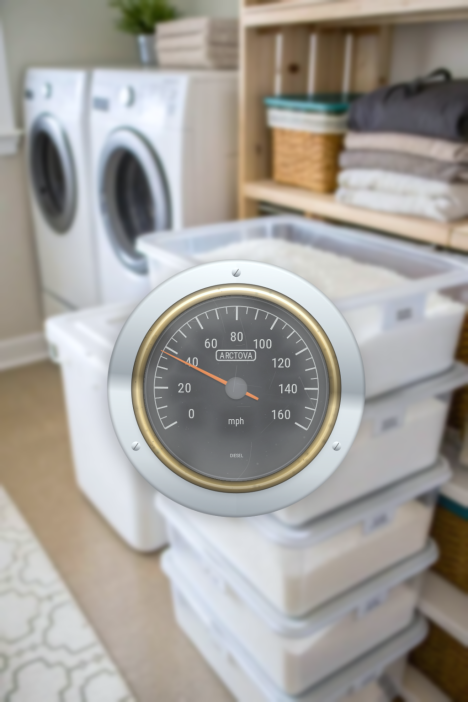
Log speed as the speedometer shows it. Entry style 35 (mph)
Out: 37.5 (mph)
